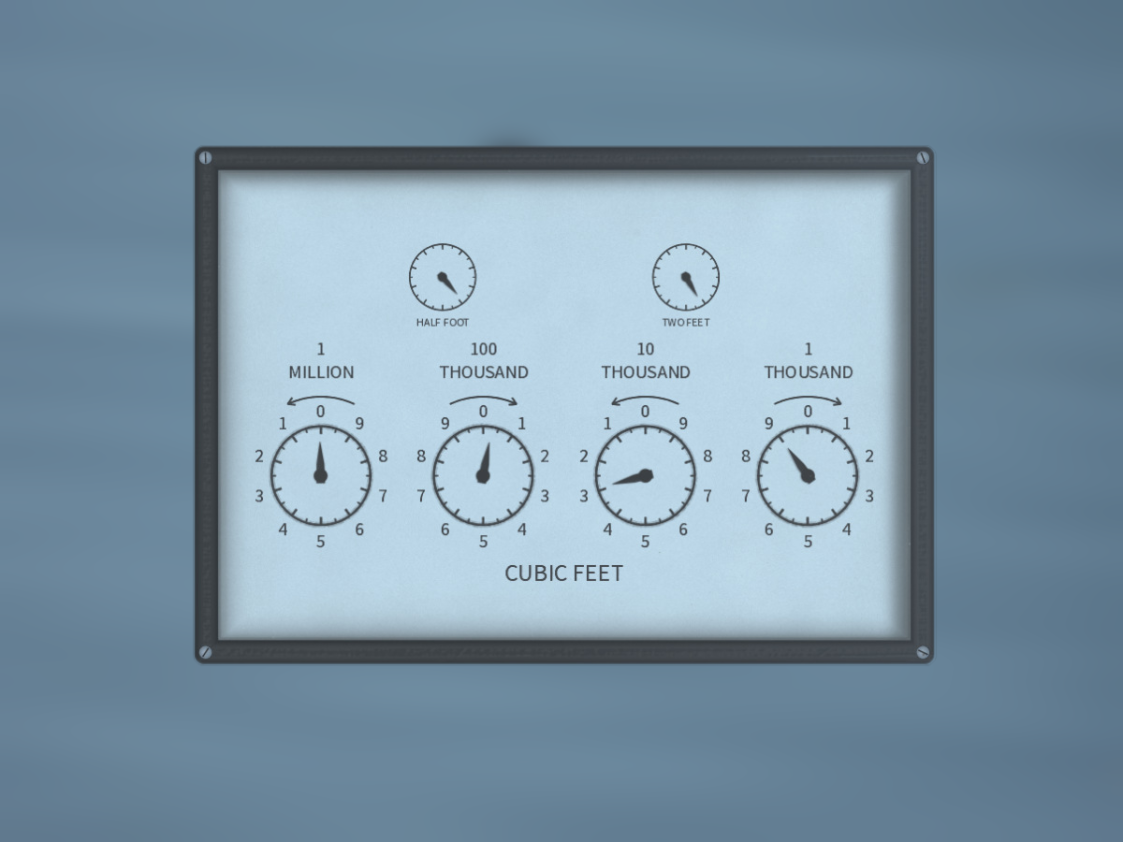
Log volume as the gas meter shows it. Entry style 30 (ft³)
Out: 2900 (ft³)
